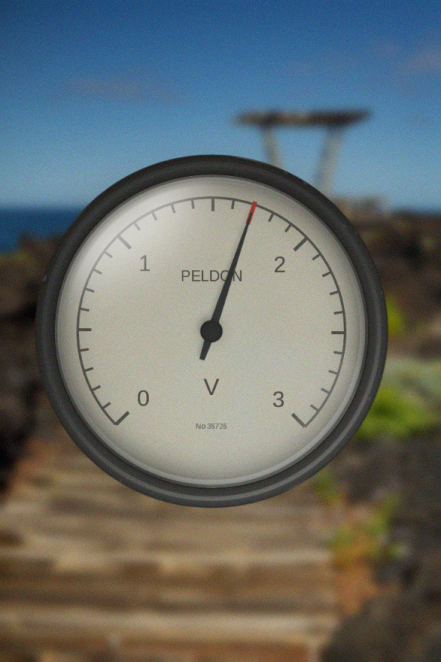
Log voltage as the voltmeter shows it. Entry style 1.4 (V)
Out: 1.7 (V)
